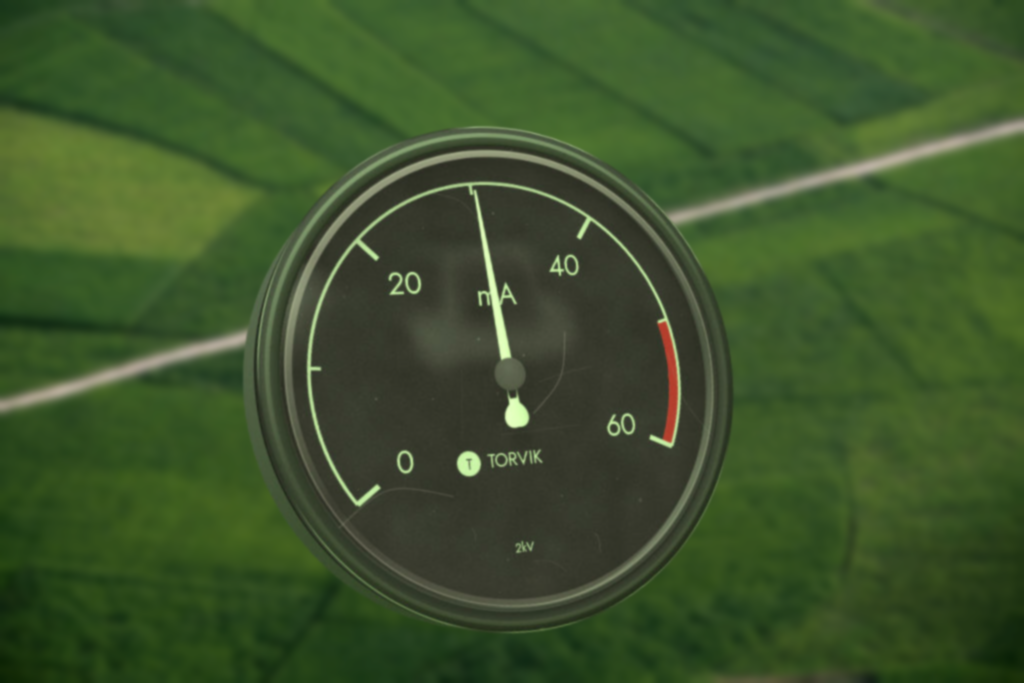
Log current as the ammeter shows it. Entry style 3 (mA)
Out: 30 (mA)
